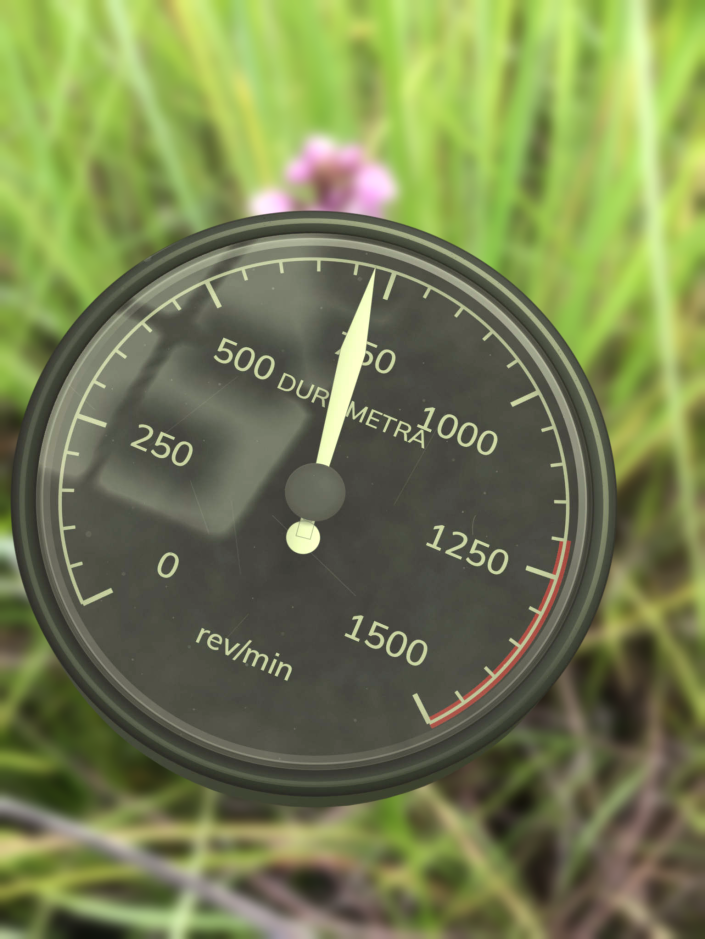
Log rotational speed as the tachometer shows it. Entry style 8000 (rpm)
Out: 725 (rpm)
